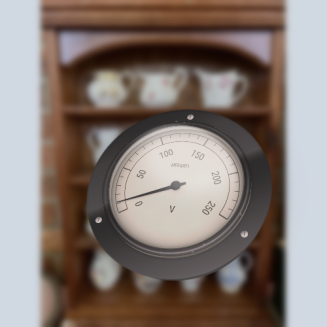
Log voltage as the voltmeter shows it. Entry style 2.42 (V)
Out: 10 (V)
